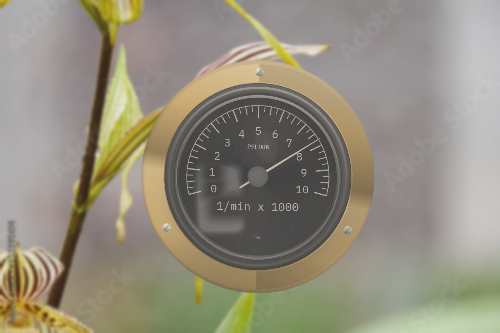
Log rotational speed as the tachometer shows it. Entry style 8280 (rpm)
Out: 7750 (rpm)
